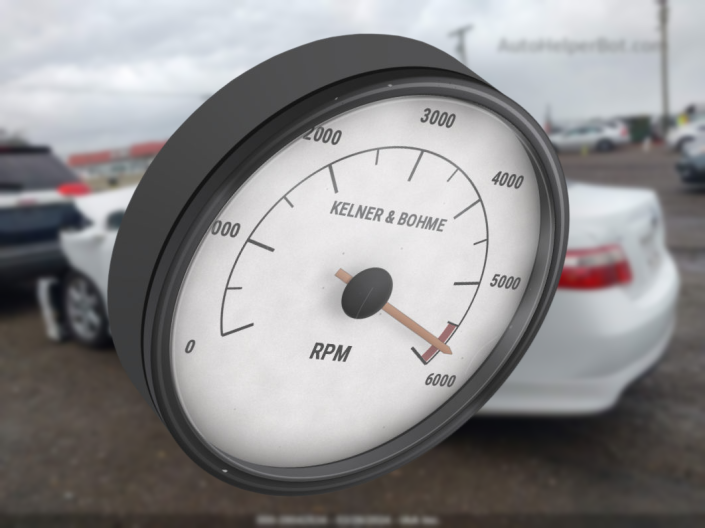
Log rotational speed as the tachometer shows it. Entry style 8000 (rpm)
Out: 5750 (rpm)
